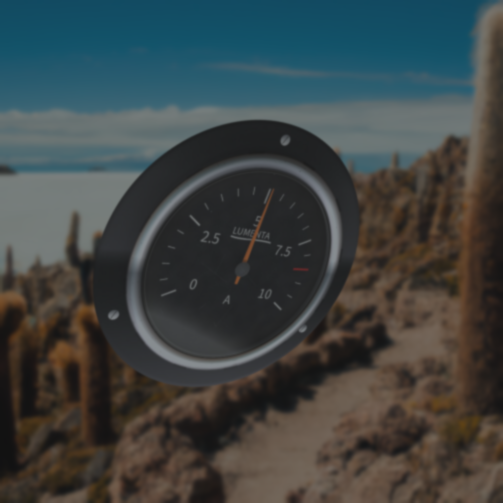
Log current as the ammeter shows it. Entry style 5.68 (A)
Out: 5 (A)
